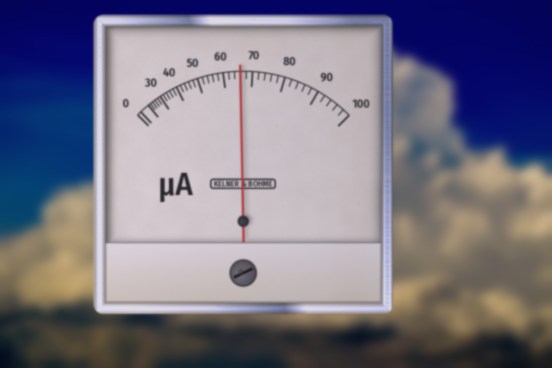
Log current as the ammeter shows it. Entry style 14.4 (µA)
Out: 66 (µA)
